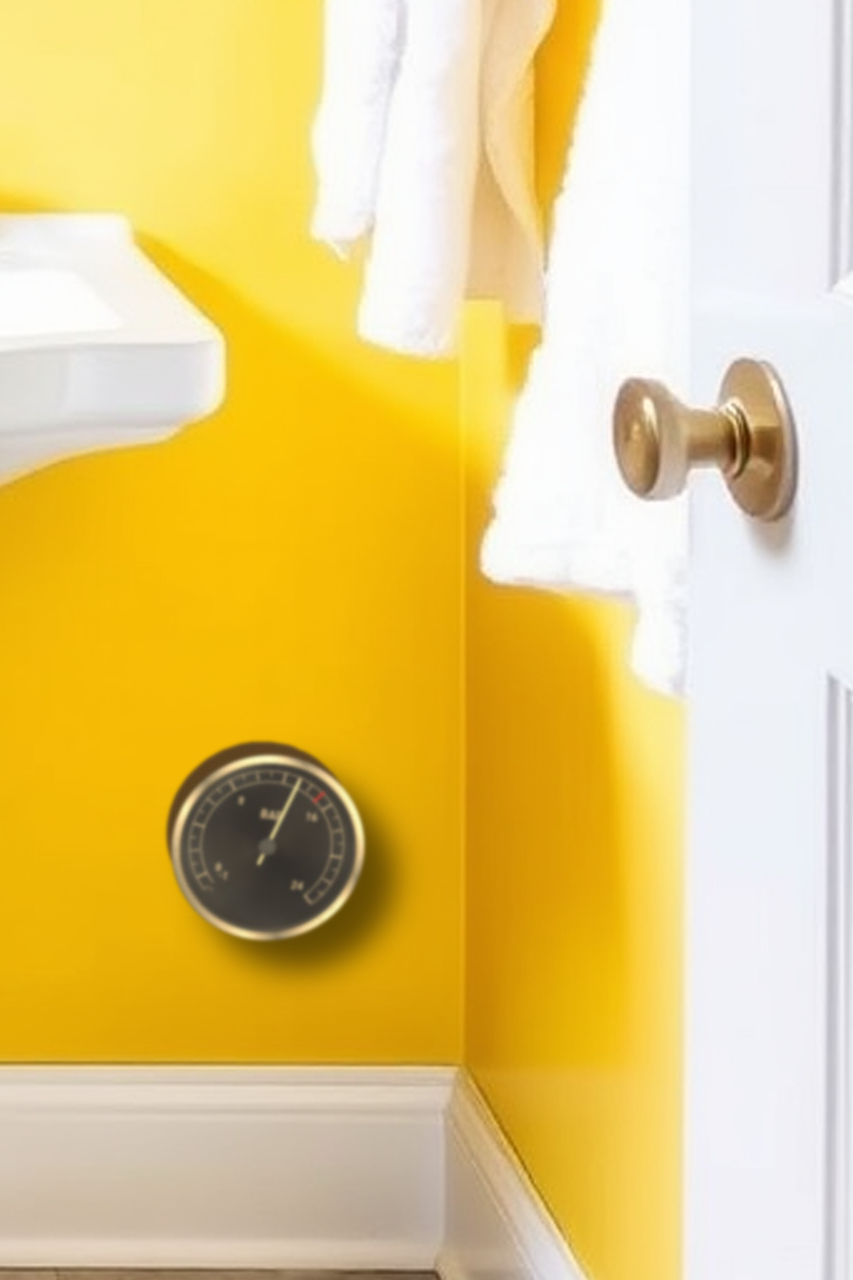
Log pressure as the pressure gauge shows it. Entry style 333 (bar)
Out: 13 (bar)
